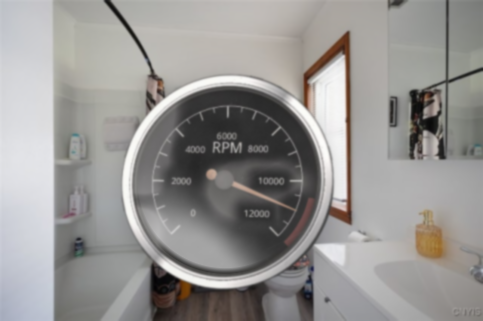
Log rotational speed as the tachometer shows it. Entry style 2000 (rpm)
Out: 11000 (rpm)
